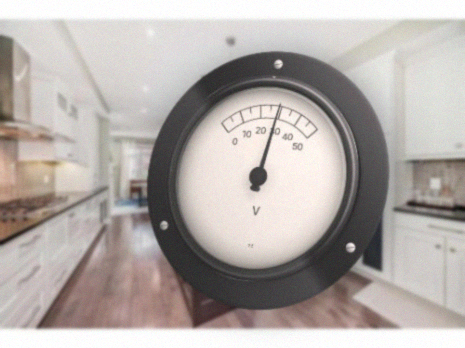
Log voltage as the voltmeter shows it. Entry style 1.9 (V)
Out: 30 (V)
